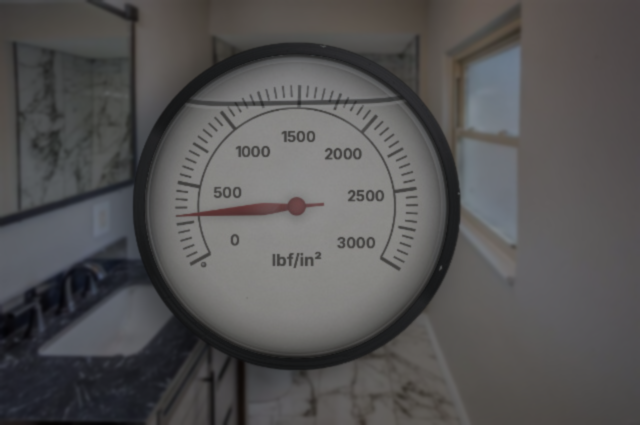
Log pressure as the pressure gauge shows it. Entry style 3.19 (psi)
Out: 300 (psi)
